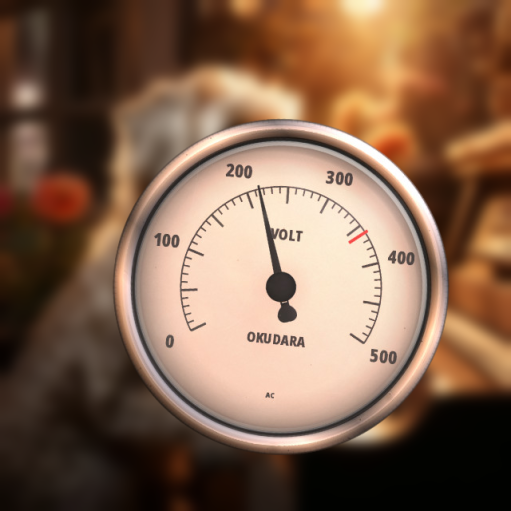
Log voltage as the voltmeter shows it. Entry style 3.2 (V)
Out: 215 (V)
